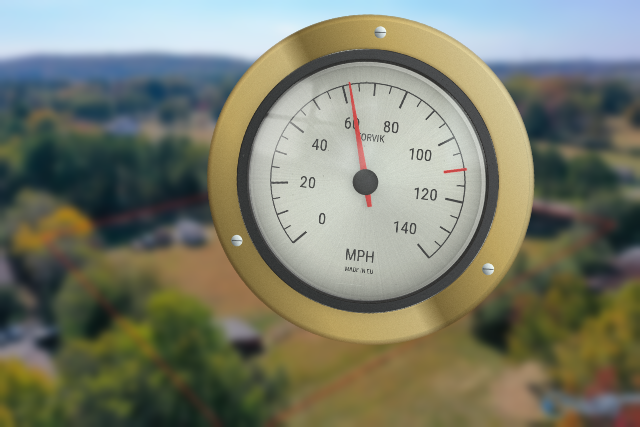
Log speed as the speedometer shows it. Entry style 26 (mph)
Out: 62.5 (mph)
